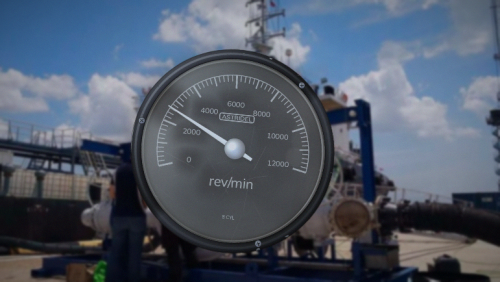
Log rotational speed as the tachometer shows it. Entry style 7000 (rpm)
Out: 2600 (rpm)
